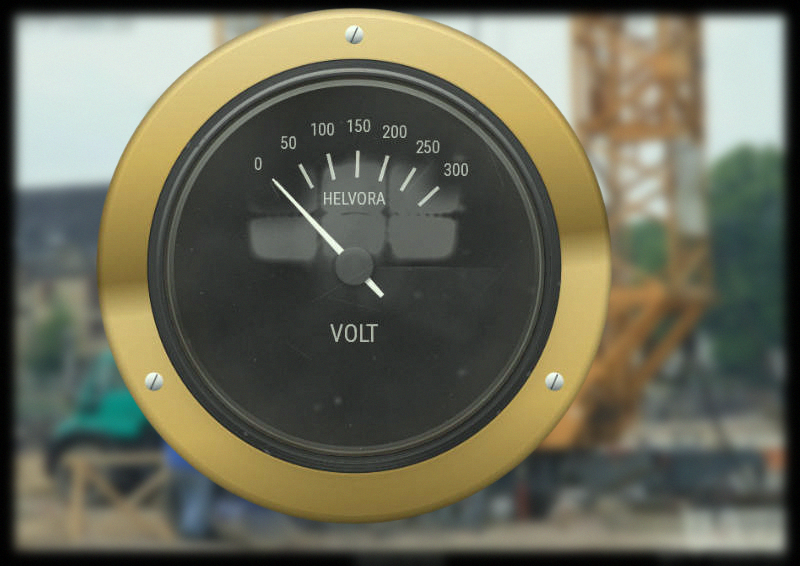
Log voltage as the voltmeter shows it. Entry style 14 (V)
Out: 0 (V)
